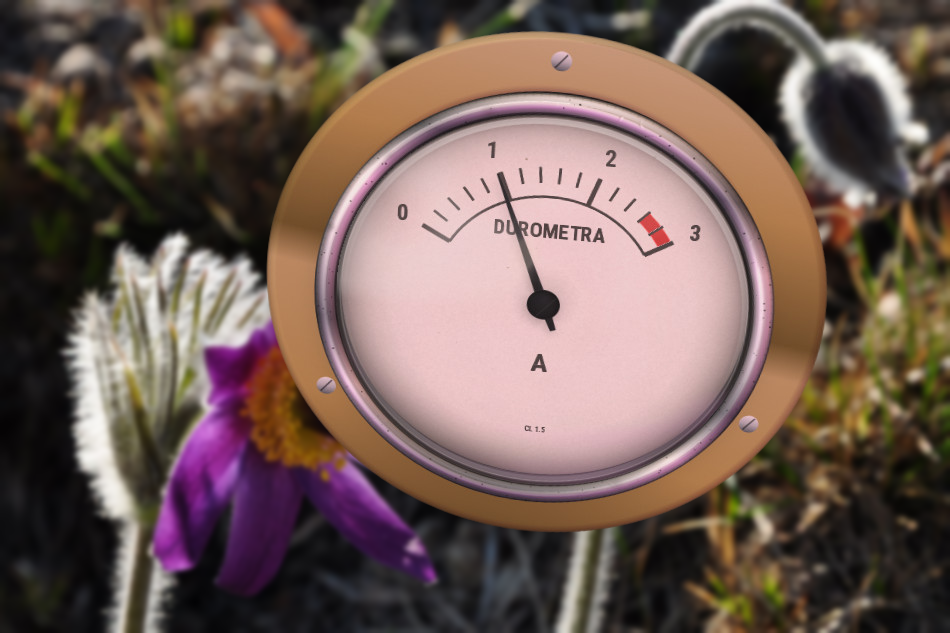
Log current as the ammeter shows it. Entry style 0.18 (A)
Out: 1 (A)
